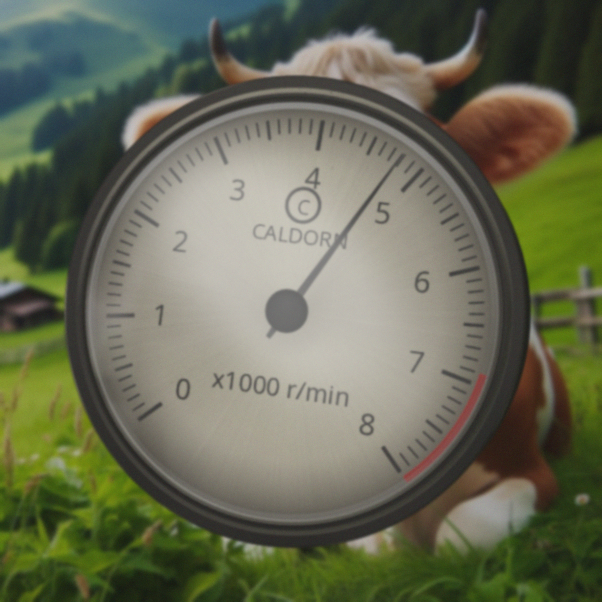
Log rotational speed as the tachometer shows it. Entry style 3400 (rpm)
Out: 4800 (rpm)
